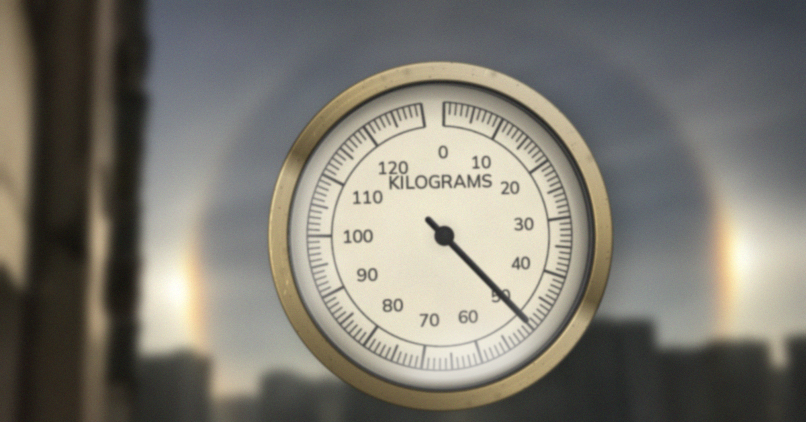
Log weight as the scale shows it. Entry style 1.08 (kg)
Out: 50 (kg)
